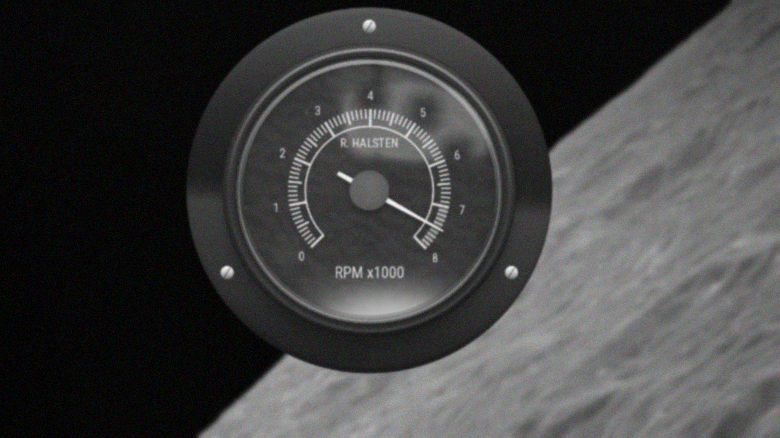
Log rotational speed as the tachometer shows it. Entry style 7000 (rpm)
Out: 7500 (rpm)
